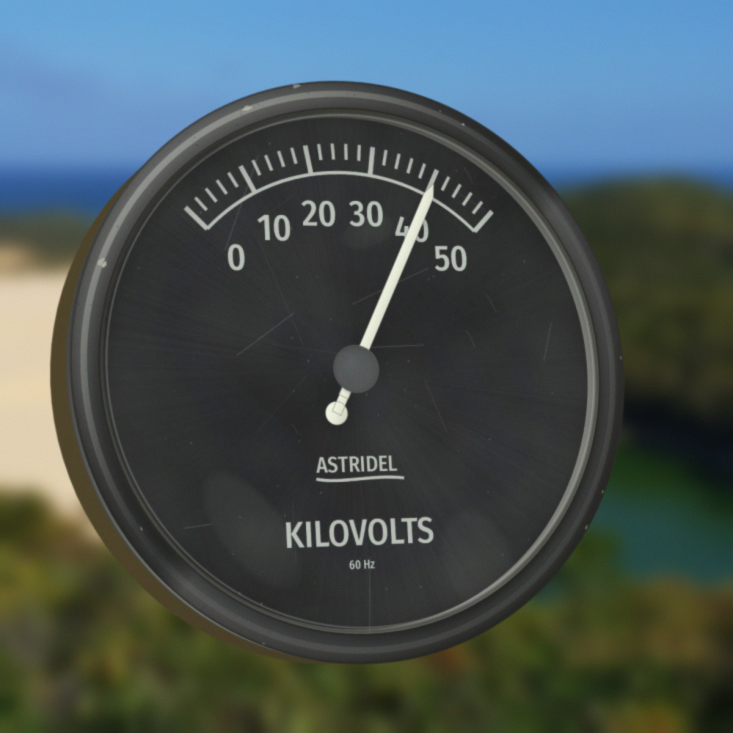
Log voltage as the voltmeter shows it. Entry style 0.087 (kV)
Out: 40 (kV)
